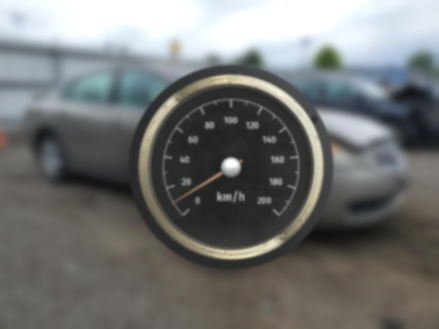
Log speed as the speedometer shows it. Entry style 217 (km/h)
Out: 10 (km/h)
